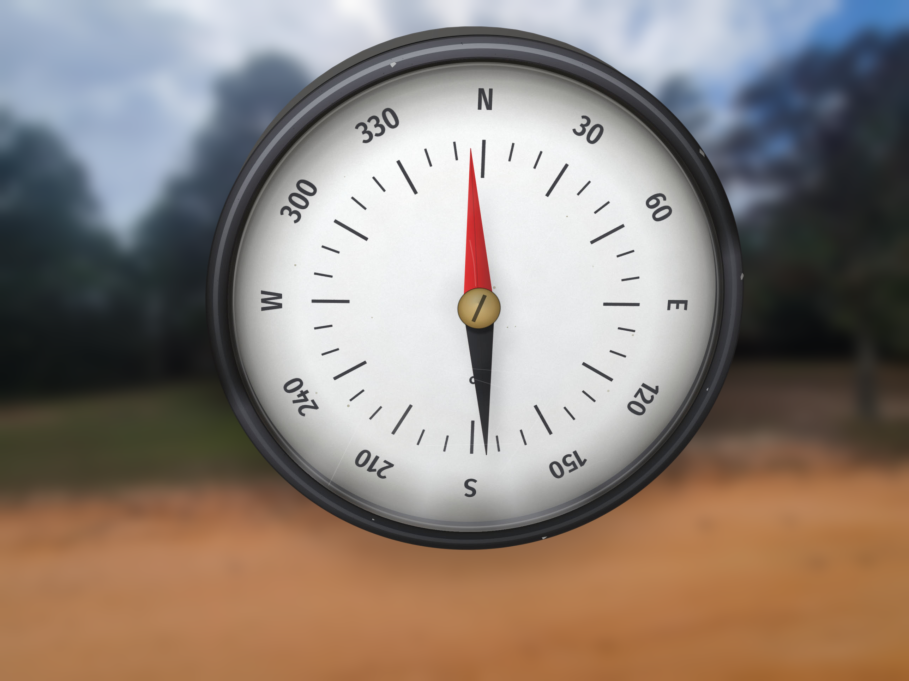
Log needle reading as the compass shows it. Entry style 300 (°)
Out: 355 (°)
